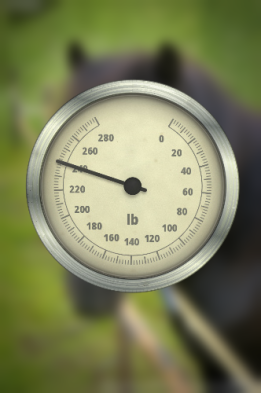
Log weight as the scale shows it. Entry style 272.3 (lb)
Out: 240 (lb)
